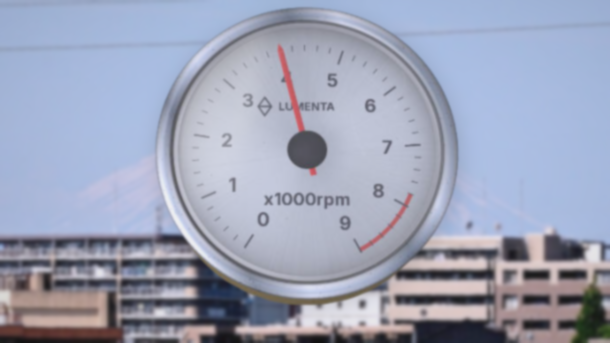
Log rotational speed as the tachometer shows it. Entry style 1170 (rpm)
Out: 4000 (rpm)
